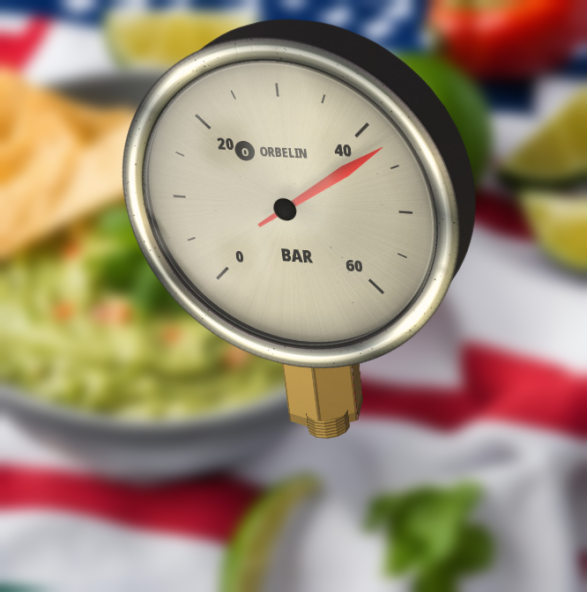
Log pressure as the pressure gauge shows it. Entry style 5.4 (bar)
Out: 42.5 (bar)
